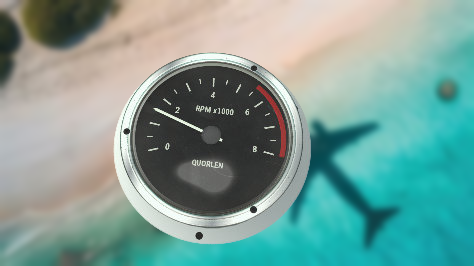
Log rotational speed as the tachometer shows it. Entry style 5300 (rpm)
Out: 1500 (rpm)
